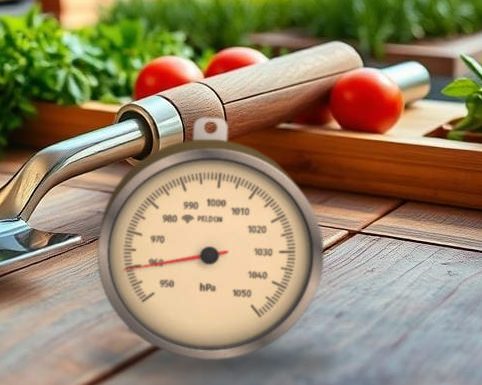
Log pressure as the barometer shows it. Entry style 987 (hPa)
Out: 960 (hPa)
